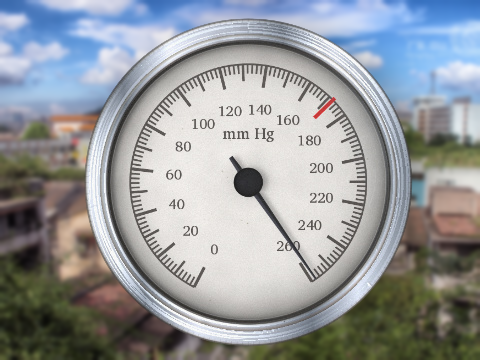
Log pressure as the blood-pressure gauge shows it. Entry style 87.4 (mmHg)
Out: 258 (mmHg)
